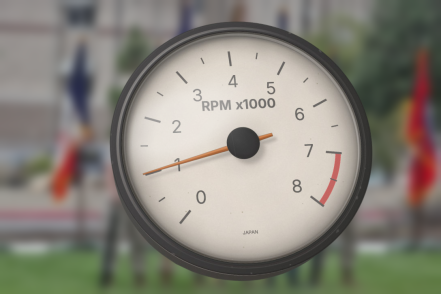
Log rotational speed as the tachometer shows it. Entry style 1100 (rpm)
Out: 1000 (rpm)
